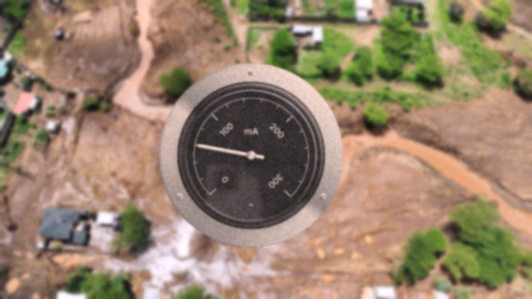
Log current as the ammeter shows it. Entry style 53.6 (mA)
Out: 60 (mA)
